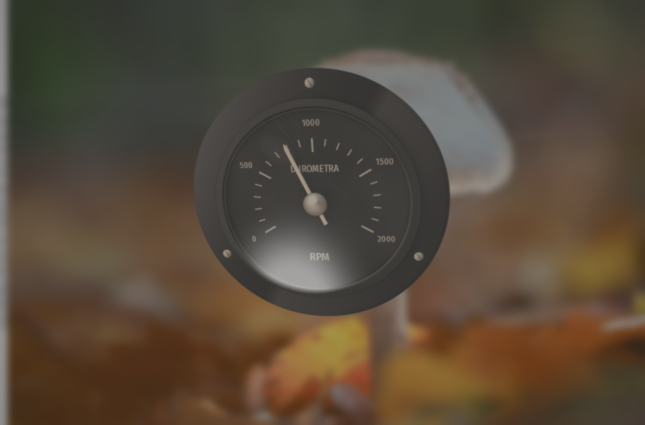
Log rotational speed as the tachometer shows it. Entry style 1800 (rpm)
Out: 800 (rpm)
